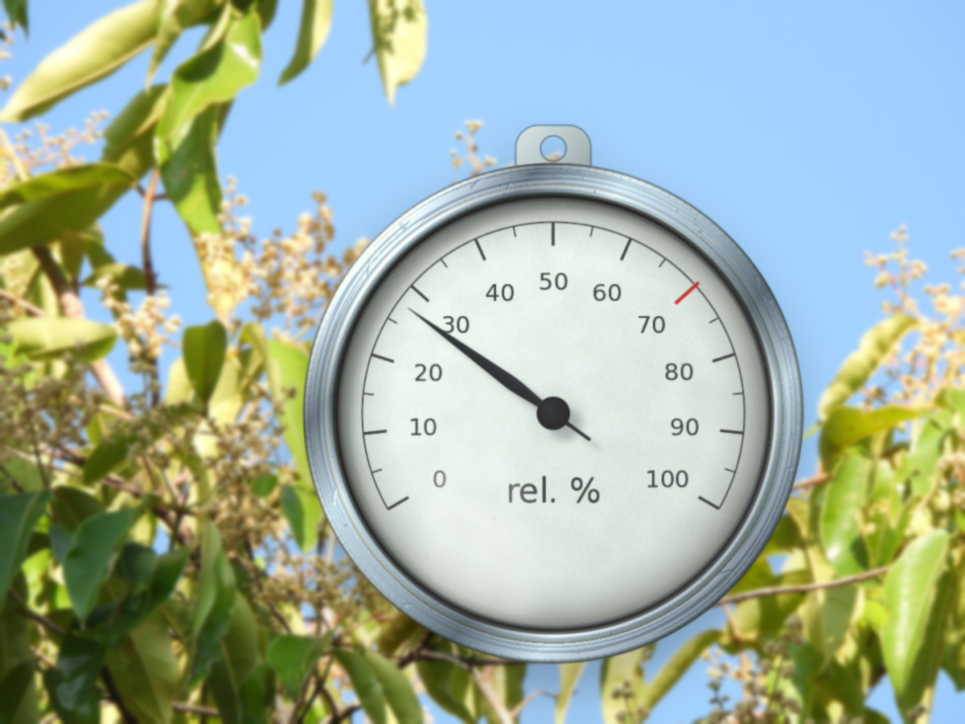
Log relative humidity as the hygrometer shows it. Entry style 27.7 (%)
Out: 27.5 (%)
